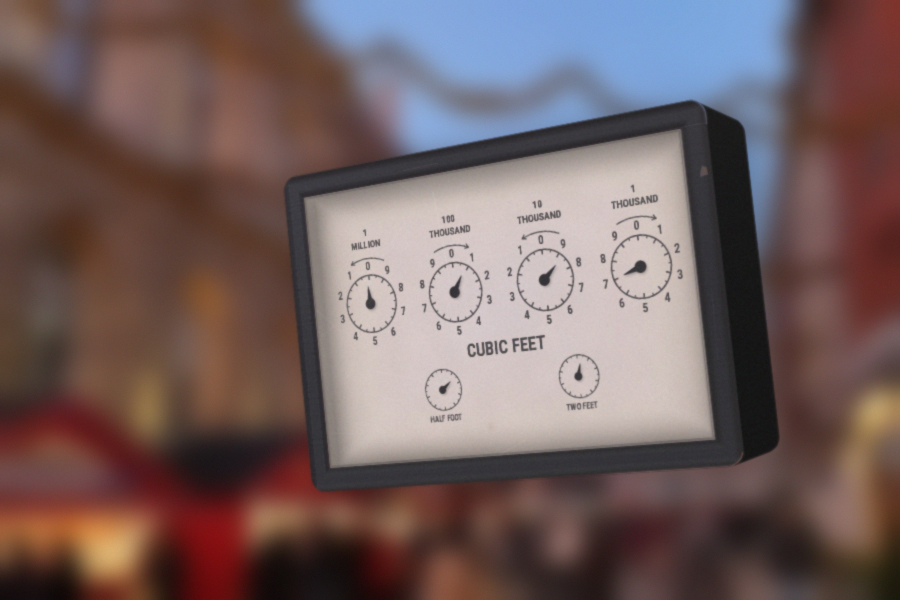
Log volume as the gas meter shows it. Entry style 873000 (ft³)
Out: 8700 (ft³)
